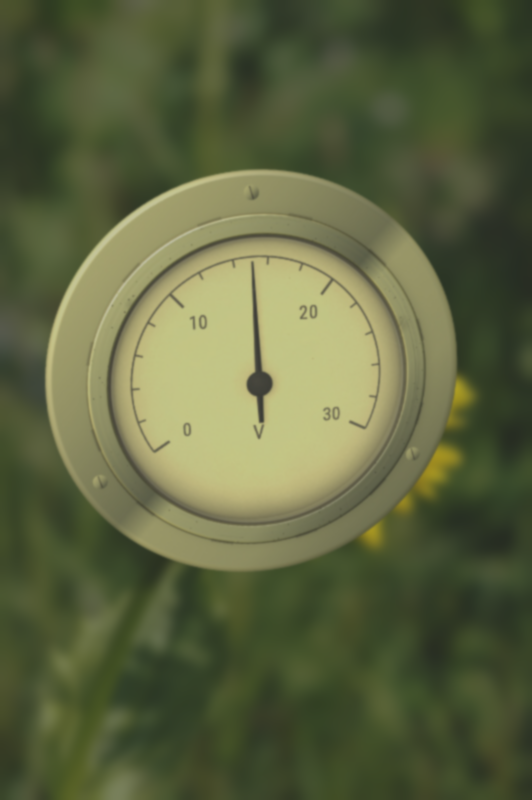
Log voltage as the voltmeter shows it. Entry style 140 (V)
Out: 15 (V)
